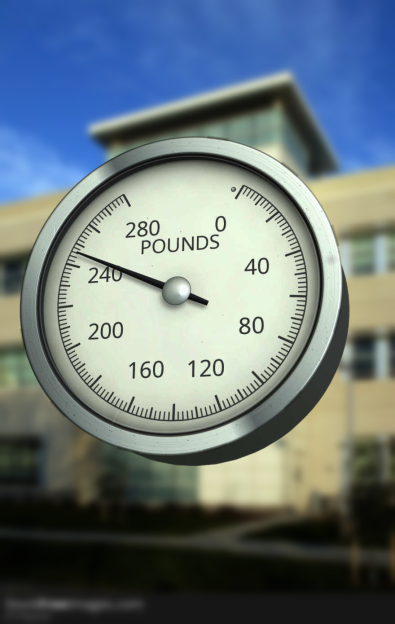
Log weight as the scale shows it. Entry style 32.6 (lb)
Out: 246 (lb)
